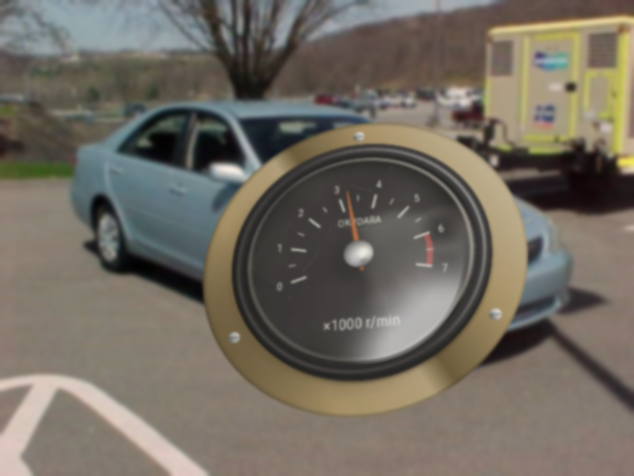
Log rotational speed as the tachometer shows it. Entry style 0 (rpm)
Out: 3250 (rpm)
